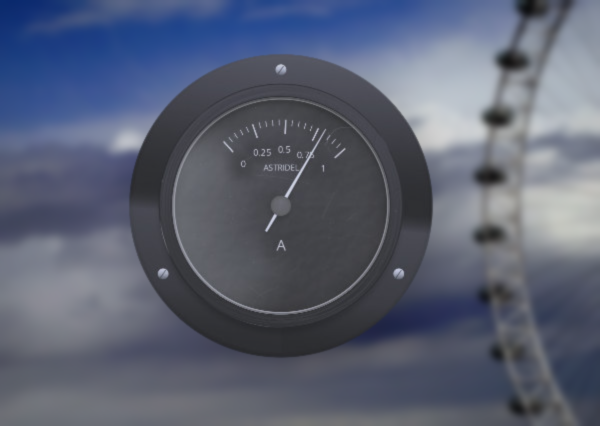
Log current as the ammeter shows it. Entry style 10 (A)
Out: 0.8 (A)
